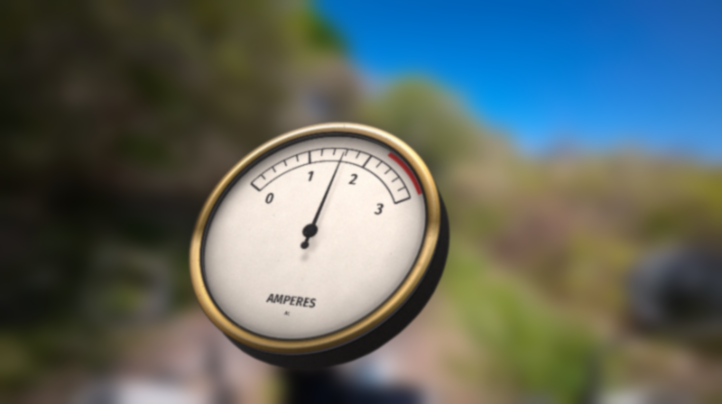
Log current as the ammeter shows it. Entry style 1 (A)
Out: 1.6 (A)
